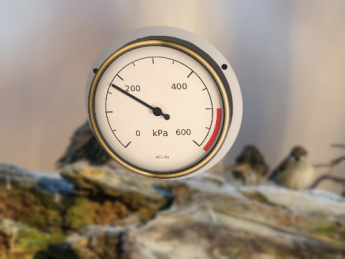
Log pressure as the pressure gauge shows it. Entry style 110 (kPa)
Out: 175 (kPa)
